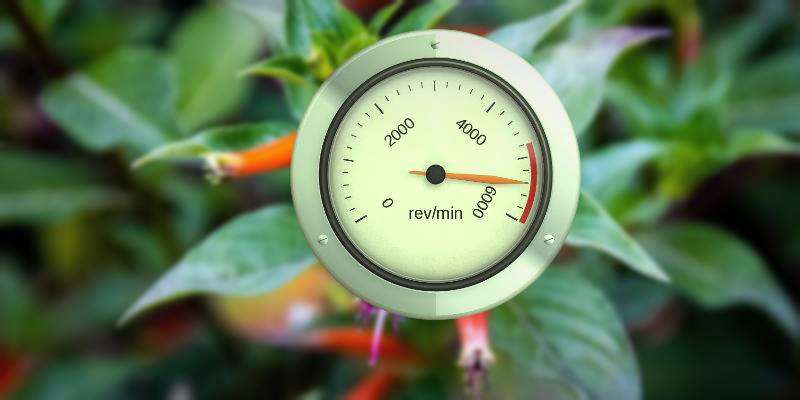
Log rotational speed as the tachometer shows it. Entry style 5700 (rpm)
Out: 5400 (rpm)
